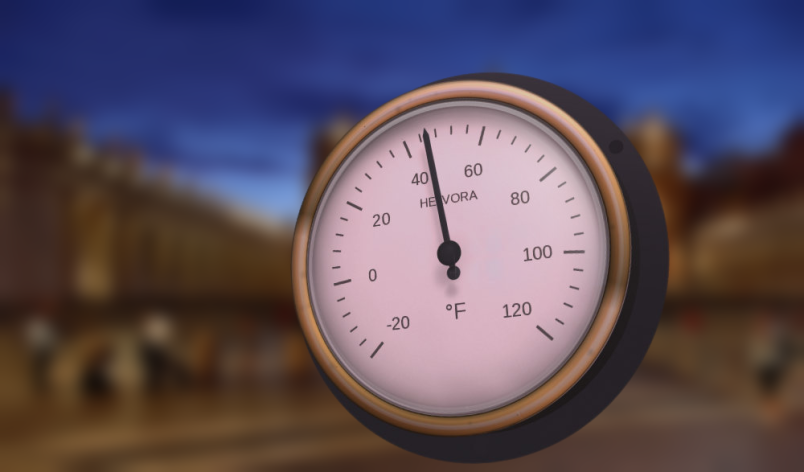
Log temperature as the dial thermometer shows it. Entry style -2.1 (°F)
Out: 46 (°F)
